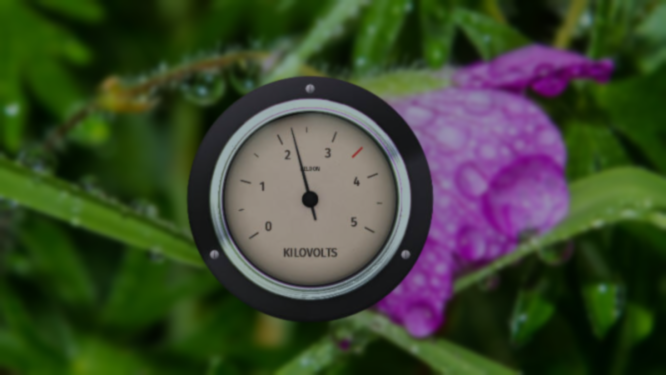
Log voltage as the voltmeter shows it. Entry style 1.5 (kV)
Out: 2.25 (kV)
